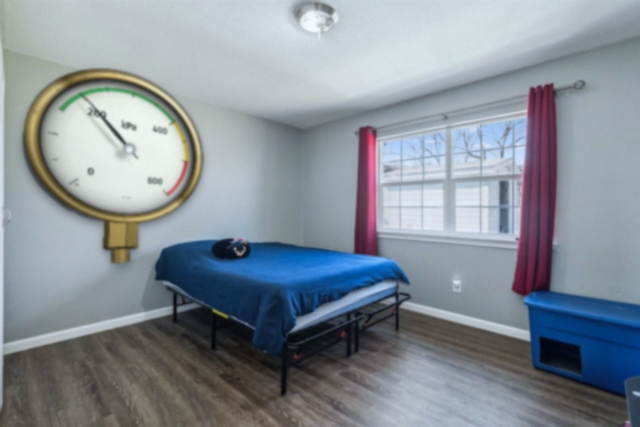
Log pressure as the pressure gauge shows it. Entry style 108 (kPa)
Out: 200 (kPa)
